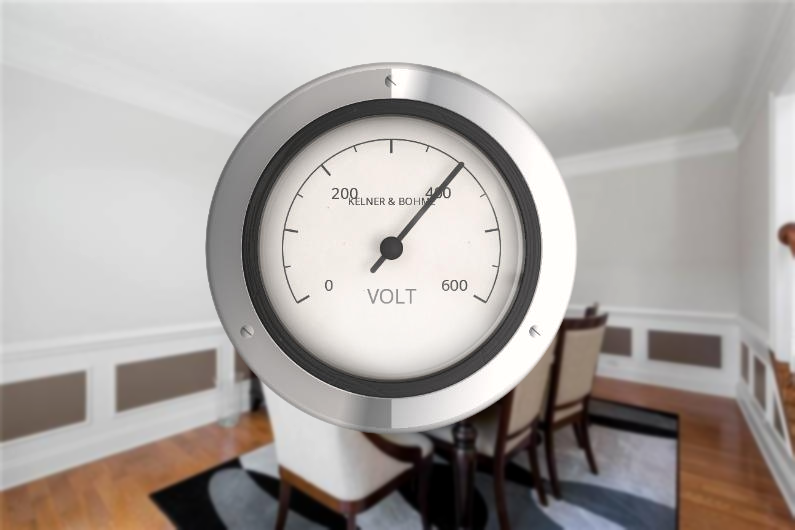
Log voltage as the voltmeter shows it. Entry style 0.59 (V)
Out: 400 (V)
